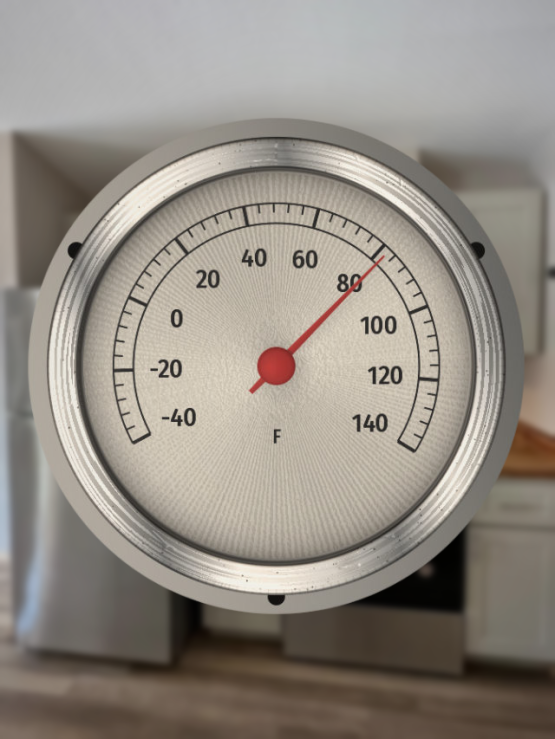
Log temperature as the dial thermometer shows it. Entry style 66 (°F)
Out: 82 (°F)
